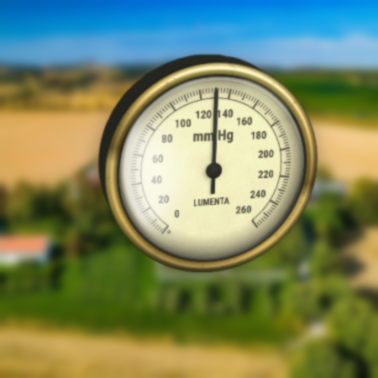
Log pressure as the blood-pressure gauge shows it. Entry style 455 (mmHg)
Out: 130 (mmHg)
